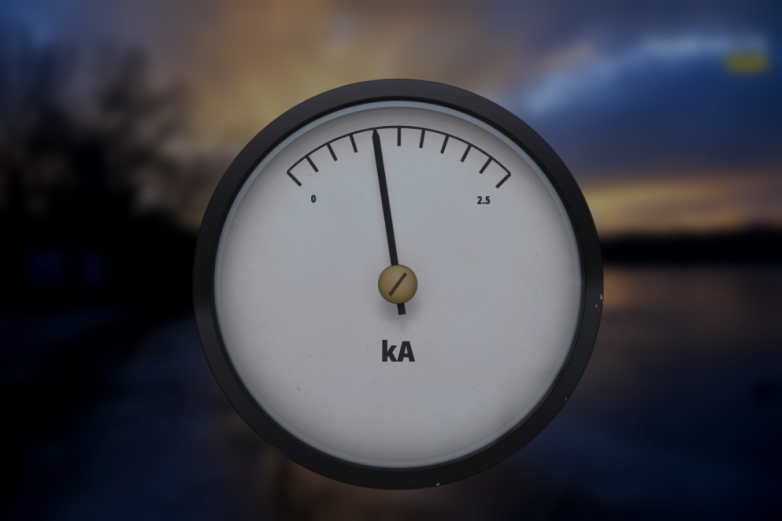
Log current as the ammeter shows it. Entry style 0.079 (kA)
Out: 1 (kA)
